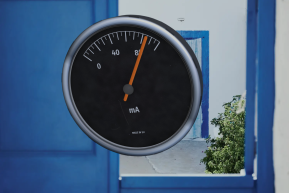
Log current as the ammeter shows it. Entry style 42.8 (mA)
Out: 85 (mA)
